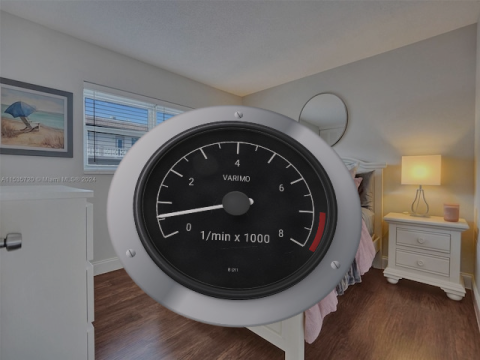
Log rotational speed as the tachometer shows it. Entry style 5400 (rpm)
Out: 500 (rpm)
